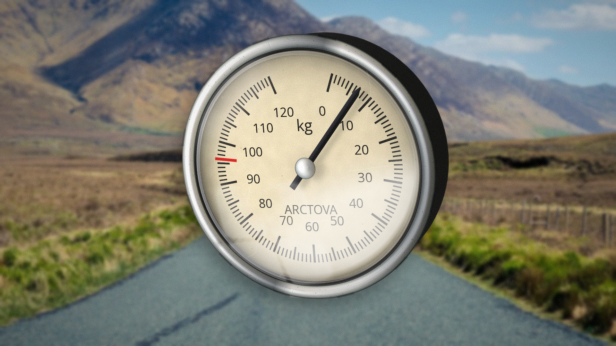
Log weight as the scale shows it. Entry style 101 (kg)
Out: 7 (kg)
